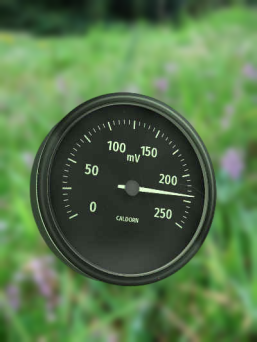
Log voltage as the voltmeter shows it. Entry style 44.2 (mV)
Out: 220 (mV)
